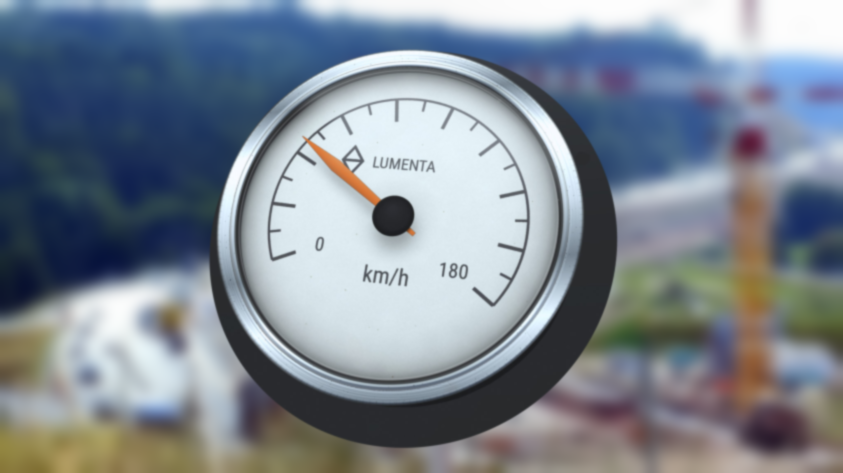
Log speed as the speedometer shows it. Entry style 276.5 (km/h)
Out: 45 (km/h)
